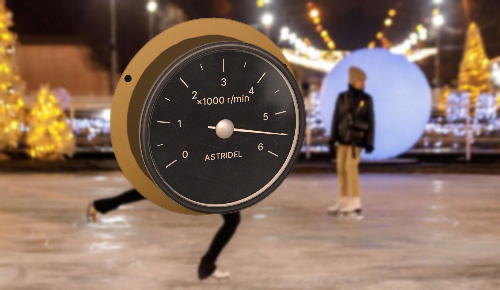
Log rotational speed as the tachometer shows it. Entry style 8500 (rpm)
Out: 5500 (rpm)
